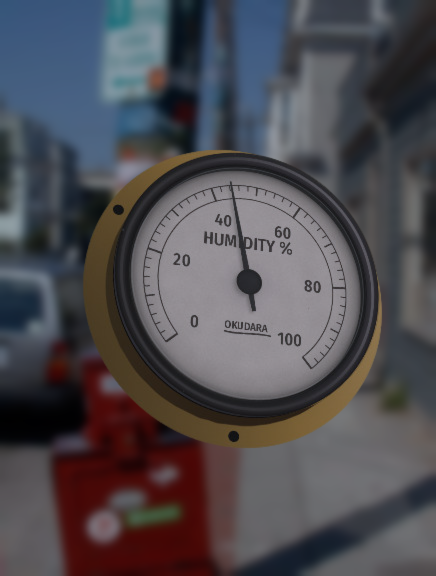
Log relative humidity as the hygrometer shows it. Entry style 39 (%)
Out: 44 (%)
